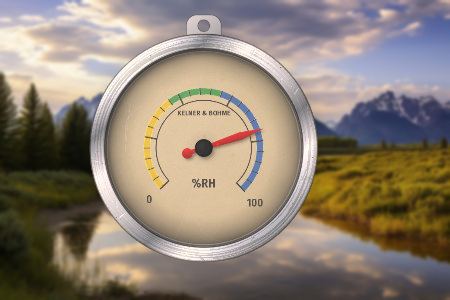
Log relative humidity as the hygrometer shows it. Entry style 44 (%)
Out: 76 (%)
